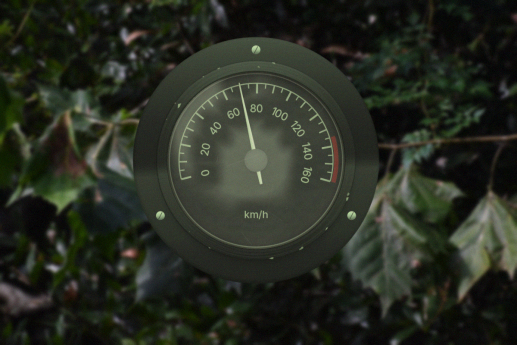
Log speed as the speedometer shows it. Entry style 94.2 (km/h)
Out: 70 (km/h)
